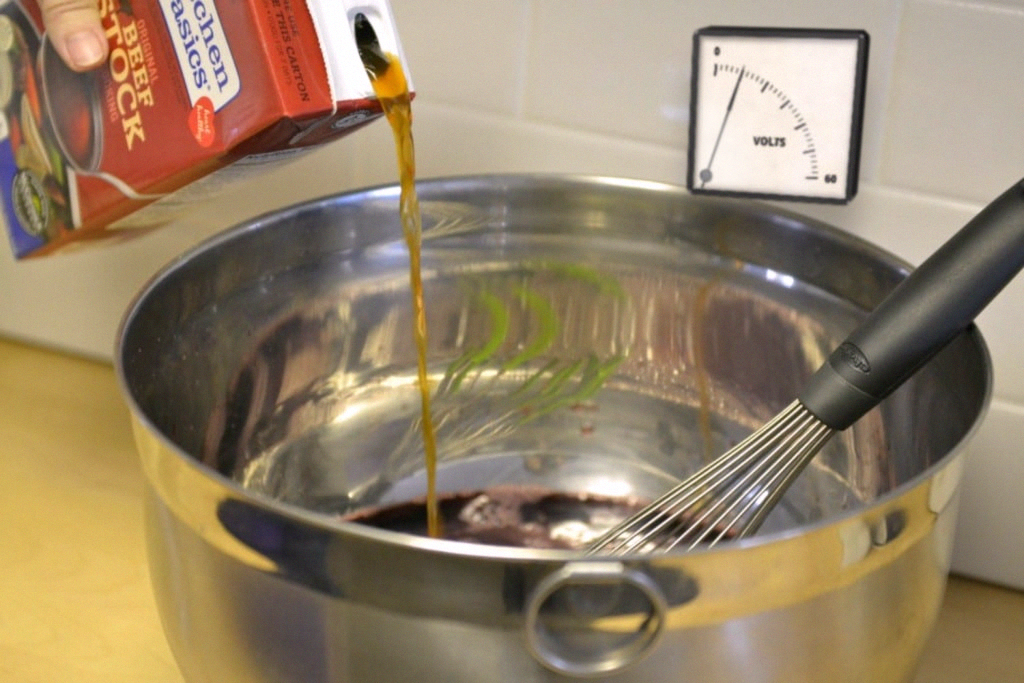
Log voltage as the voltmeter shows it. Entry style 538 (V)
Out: 10 (V)
